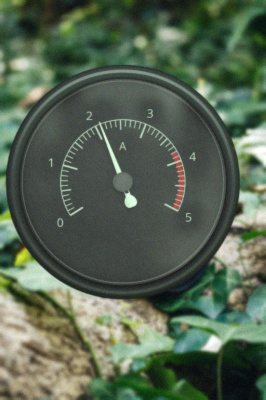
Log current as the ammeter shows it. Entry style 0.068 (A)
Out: 2.1 (A)
